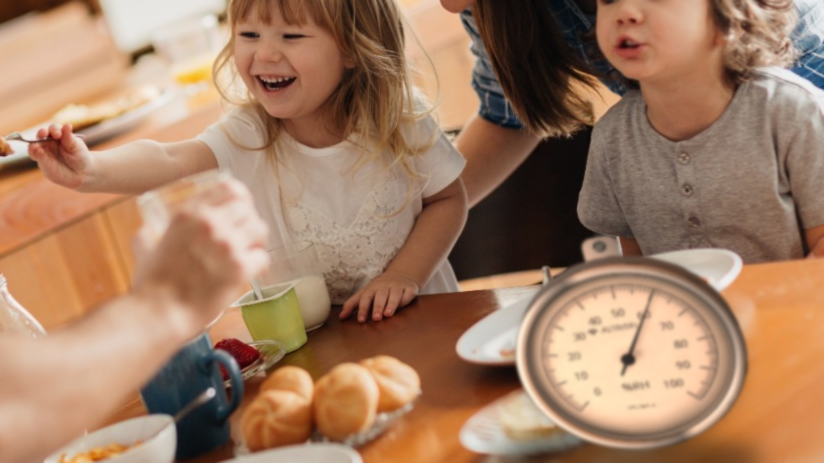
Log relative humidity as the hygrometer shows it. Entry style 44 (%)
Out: 60 (%)
